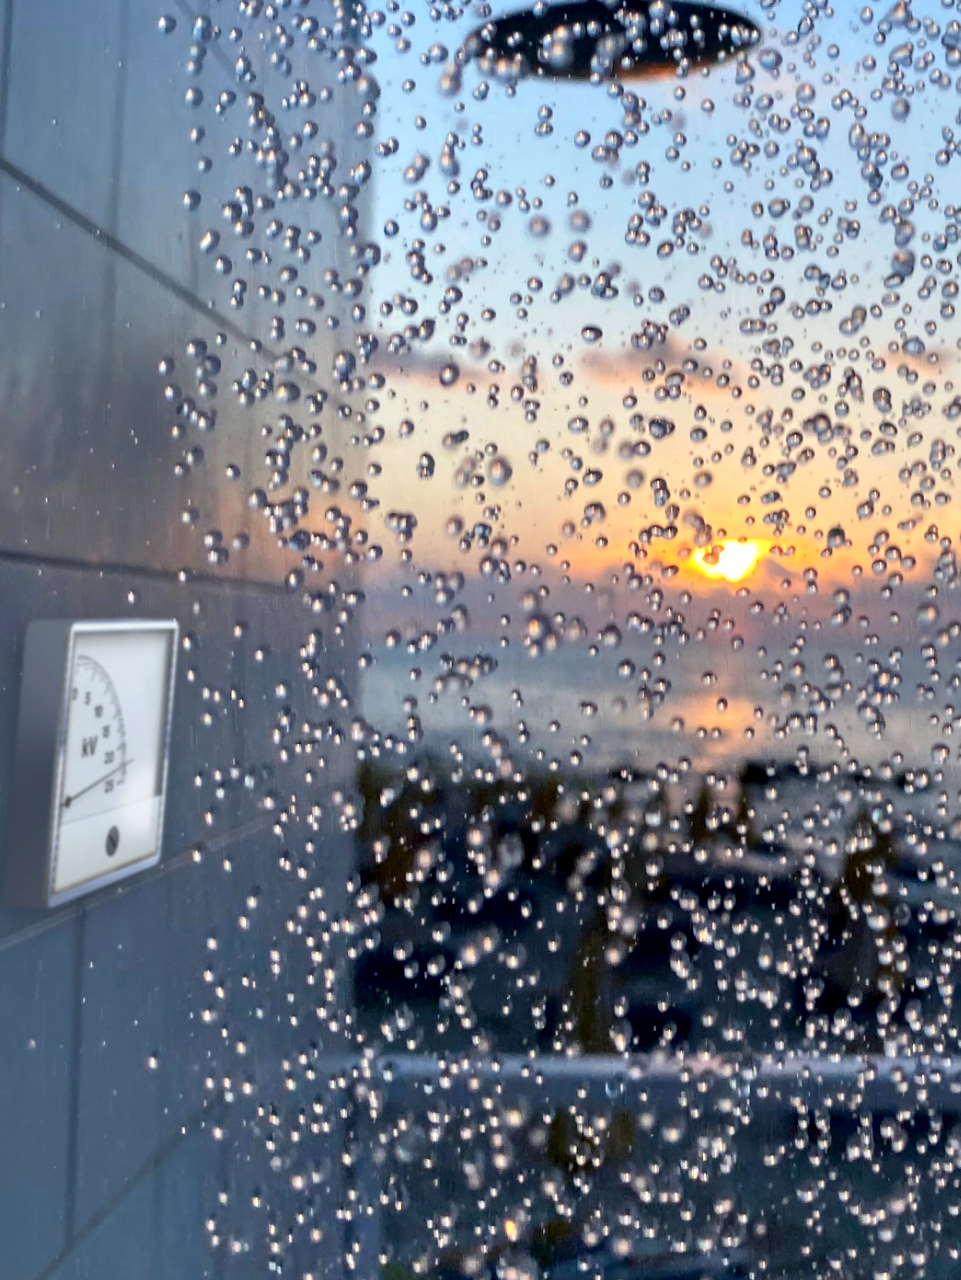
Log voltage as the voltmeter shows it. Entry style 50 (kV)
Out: 22.5 (kV)
